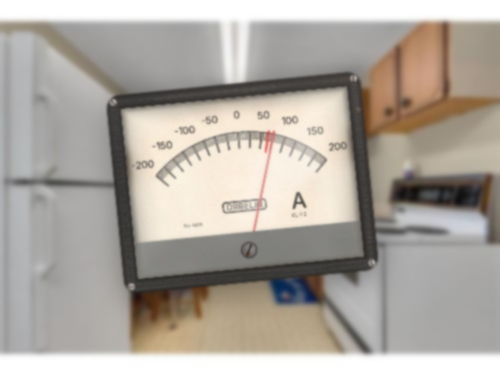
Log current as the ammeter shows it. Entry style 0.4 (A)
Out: 75 (A)
